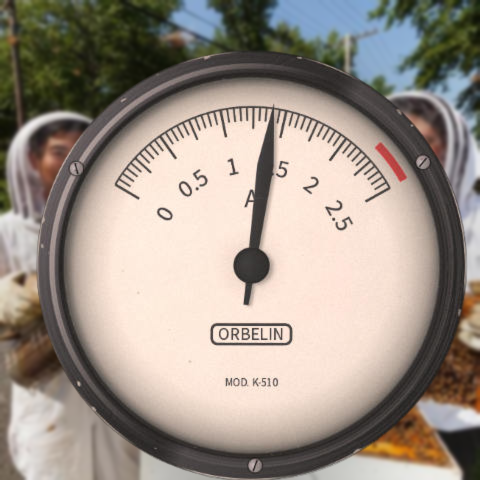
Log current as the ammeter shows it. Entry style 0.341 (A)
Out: 1.4 (A)
